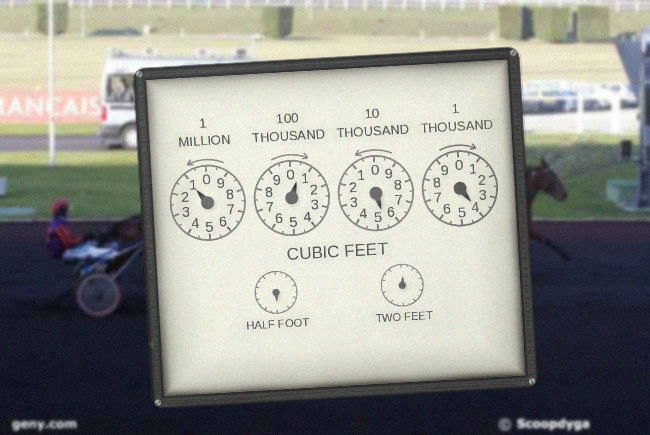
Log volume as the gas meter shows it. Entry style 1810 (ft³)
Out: 105400 (ft³)
